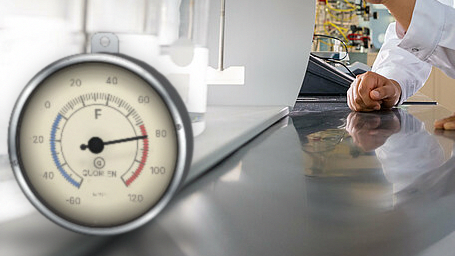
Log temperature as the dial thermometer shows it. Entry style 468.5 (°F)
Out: 80 (°F)
